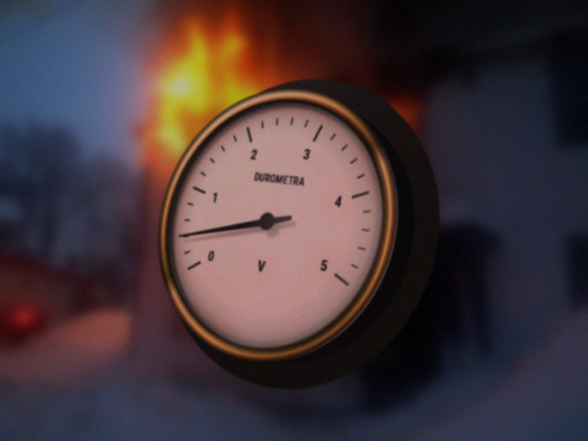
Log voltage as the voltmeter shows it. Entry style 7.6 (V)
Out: 0.4 (V)
